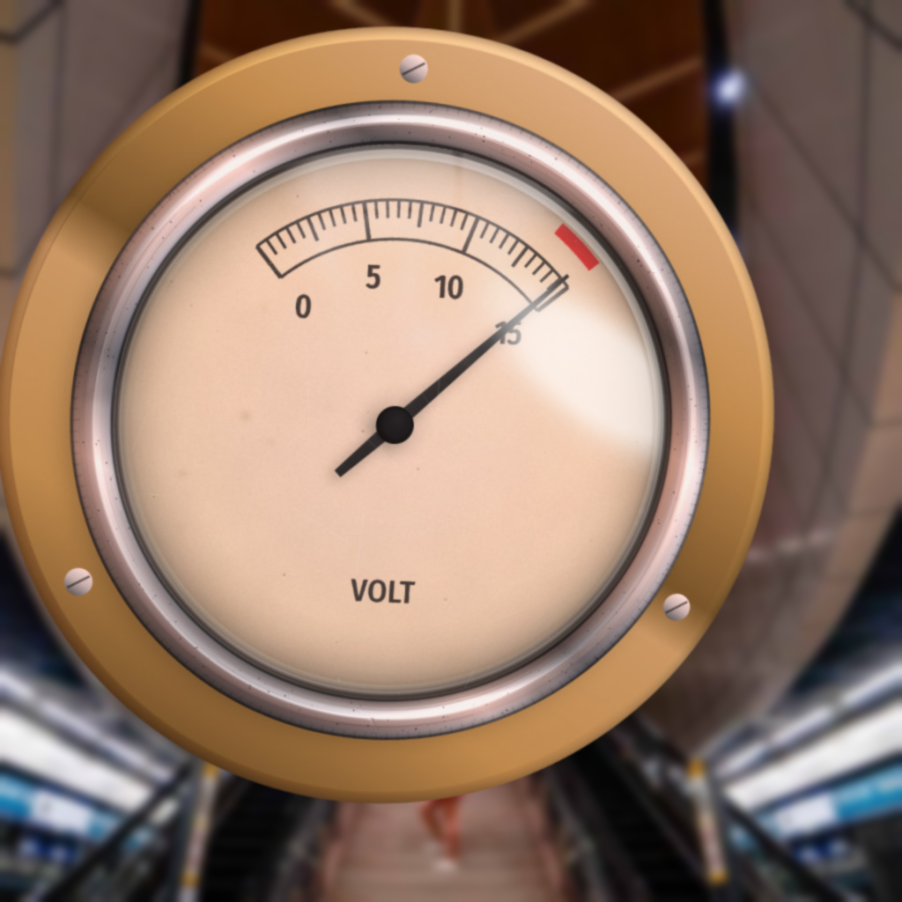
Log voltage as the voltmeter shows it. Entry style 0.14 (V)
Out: 14.5 (V)
